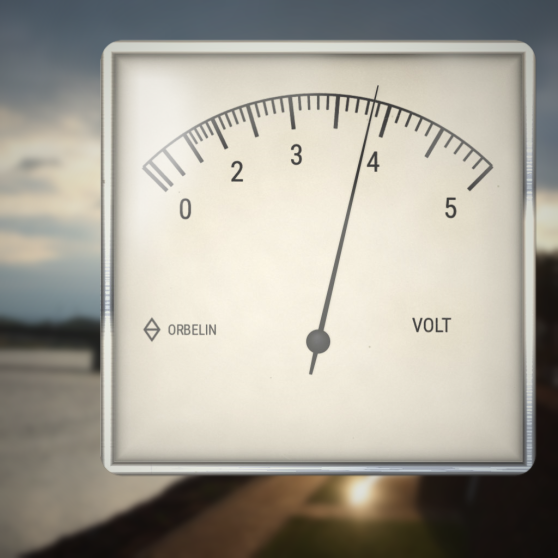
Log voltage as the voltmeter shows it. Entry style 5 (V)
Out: 3.85 (V)
